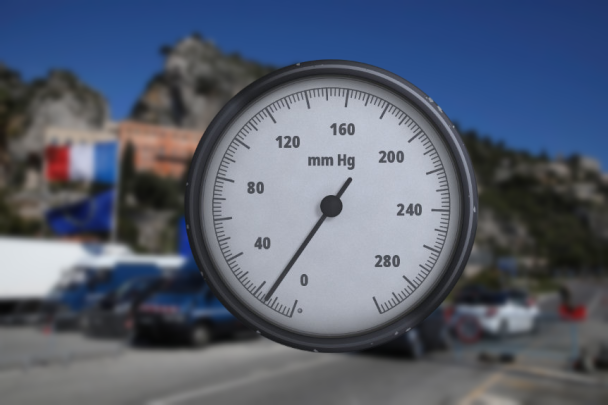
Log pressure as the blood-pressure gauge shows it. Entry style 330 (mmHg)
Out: 14 (mmHg)
